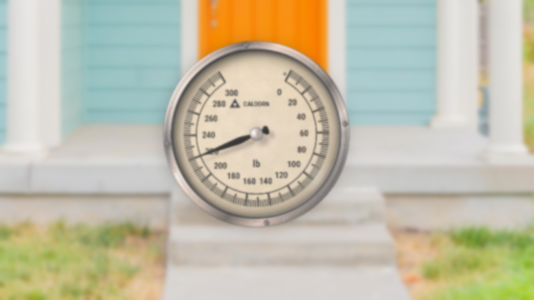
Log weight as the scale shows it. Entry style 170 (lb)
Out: 220 (lb)
